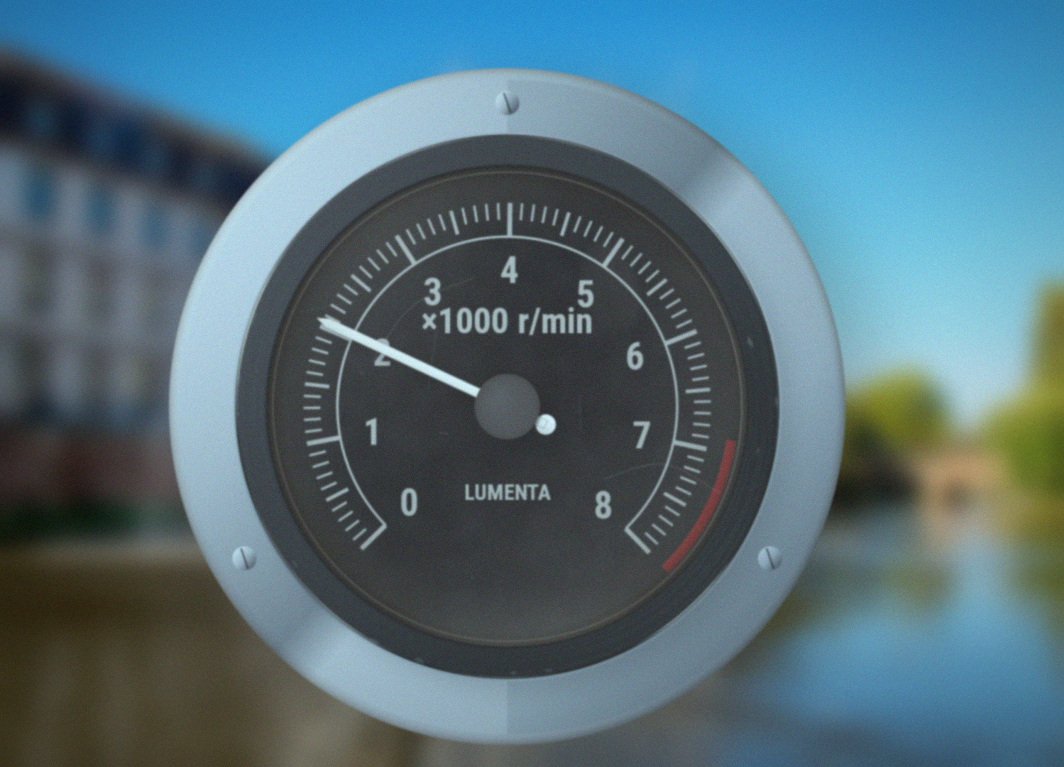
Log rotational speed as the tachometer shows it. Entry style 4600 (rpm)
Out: 2050 (rpm)
